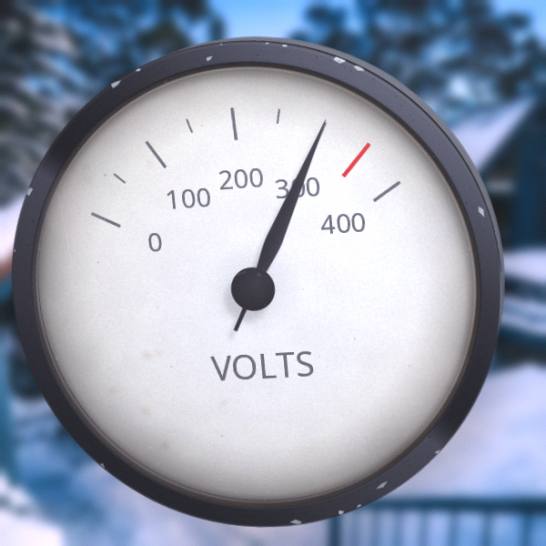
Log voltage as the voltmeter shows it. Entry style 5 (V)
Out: 300 (V)
